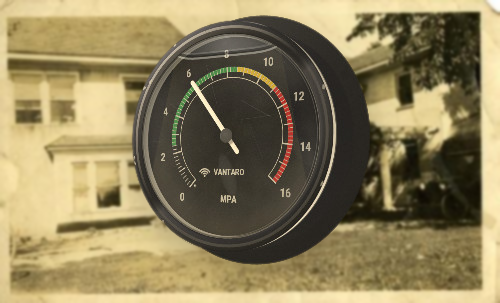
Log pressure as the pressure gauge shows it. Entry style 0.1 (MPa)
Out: 6 (MPa)
